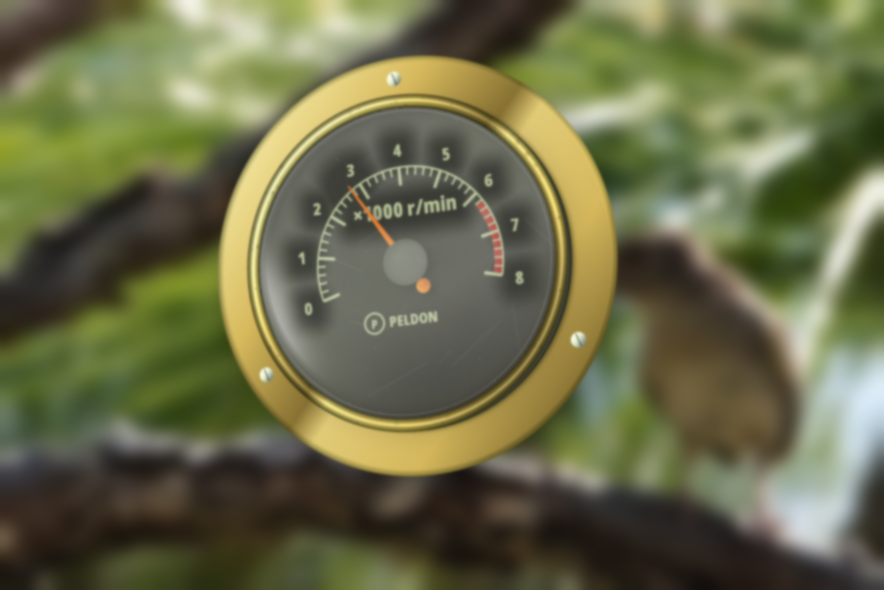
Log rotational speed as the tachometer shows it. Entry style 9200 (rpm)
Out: 2800 (rpm)
